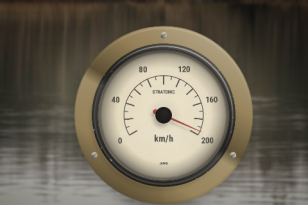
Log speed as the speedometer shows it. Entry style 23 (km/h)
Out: 195 (km/h)
